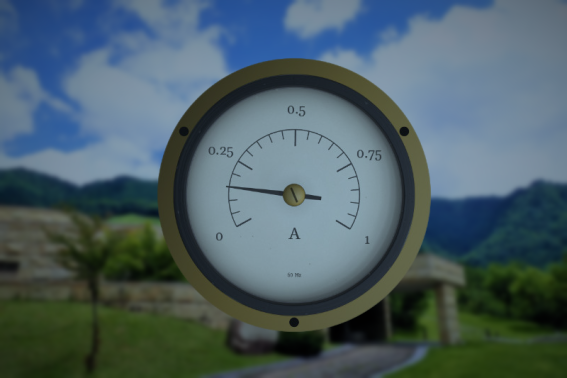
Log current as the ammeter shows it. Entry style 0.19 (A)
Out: 0.15 (A)
